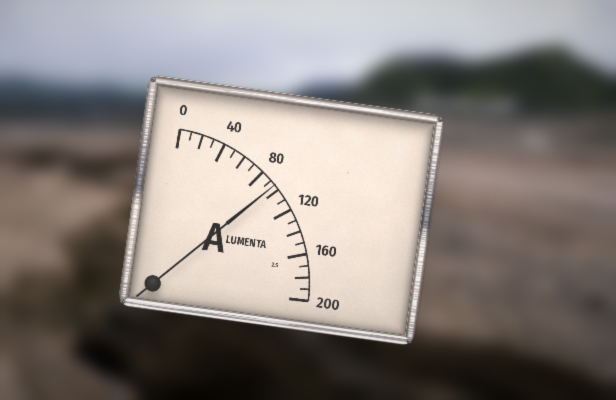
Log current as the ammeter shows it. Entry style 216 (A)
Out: 95 (A)
